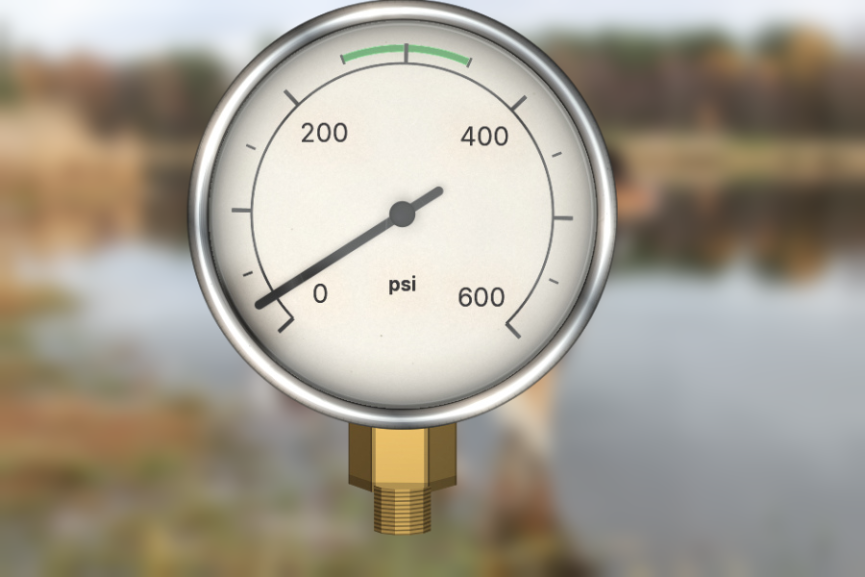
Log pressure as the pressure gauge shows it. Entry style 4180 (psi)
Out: 25 (psi)
